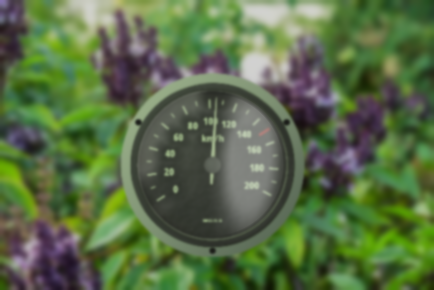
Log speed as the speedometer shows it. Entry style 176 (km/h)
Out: 105 (km/h)
